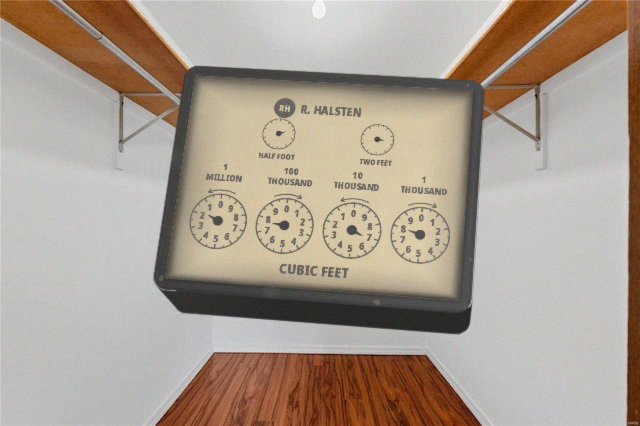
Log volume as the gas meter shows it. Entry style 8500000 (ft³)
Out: 176800 (ft³)
